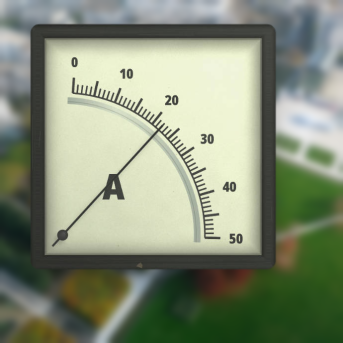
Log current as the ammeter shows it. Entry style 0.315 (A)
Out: 22 (A)
